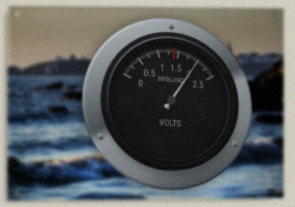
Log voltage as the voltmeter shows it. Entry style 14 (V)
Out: 2 (V)
